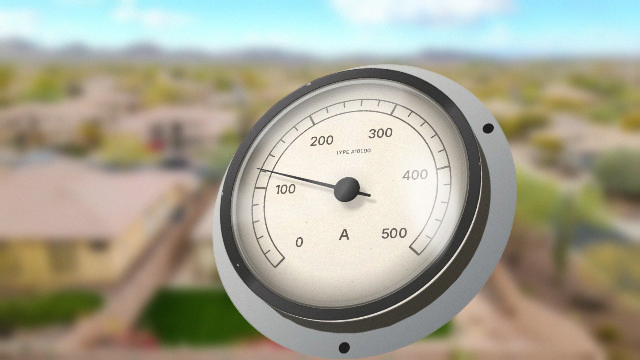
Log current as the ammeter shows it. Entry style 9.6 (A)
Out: 120 (A)
